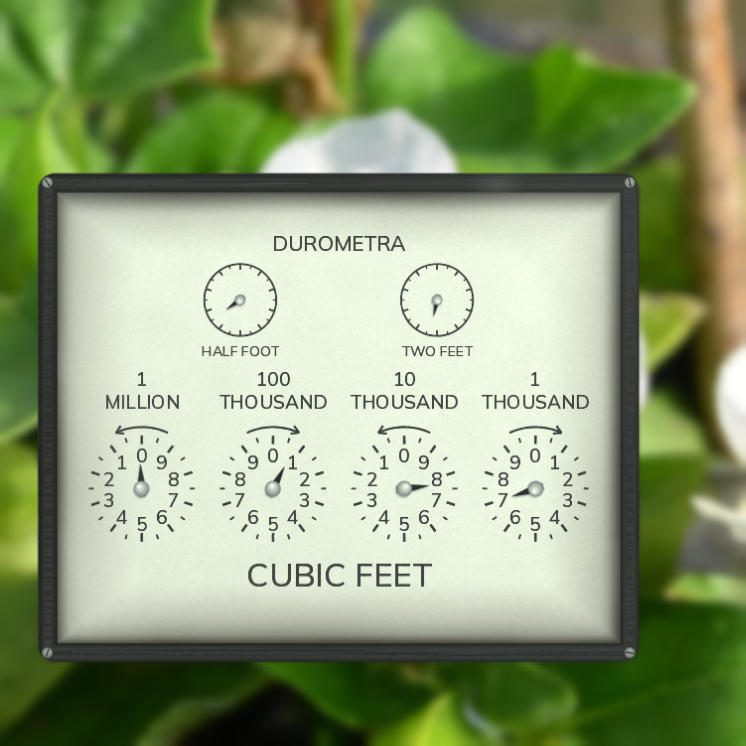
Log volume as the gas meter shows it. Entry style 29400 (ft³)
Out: 7700 (ft³)
